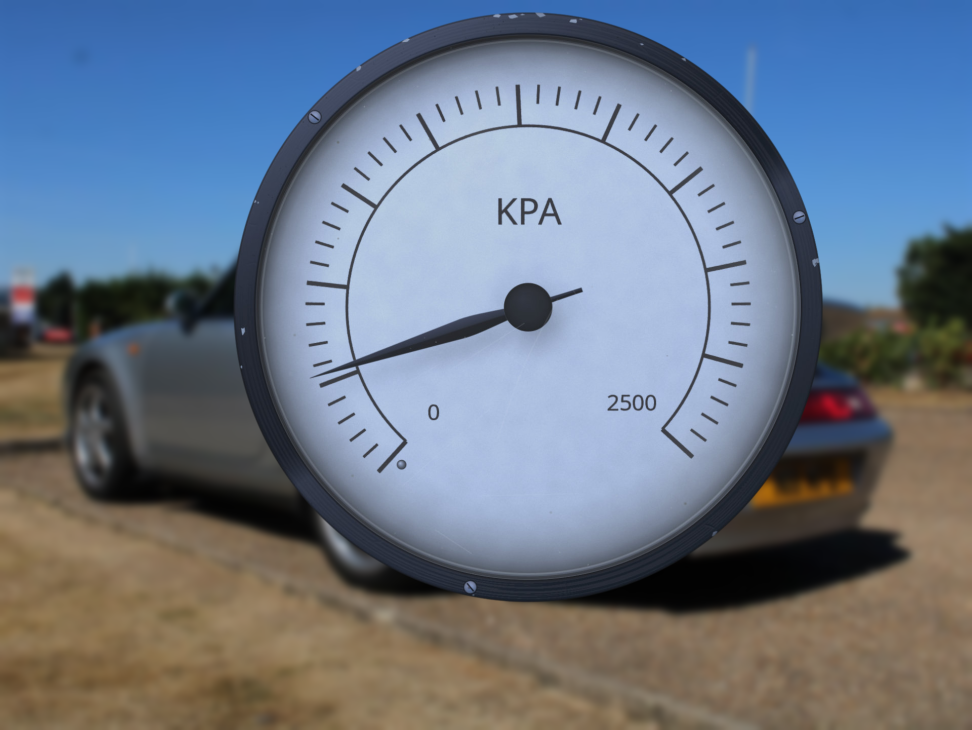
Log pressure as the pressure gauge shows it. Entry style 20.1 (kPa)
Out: 275 (kPa)
